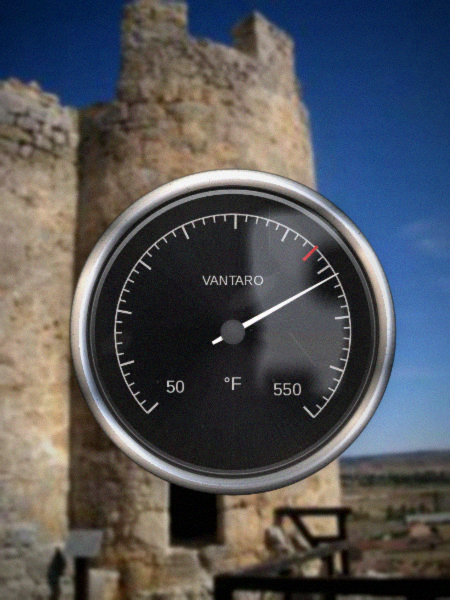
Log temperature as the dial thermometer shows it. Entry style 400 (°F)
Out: 410 (°F)
